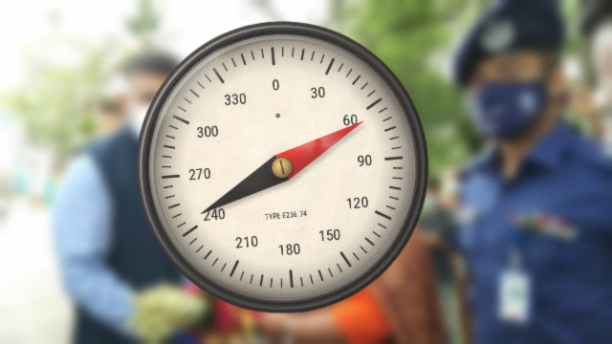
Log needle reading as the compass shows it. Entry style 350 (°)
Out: 65 (°)
